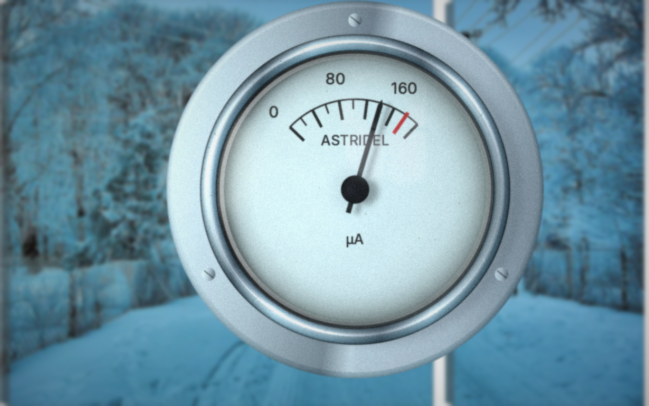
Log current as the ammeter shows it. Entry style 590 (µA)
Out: 140 (µA)
